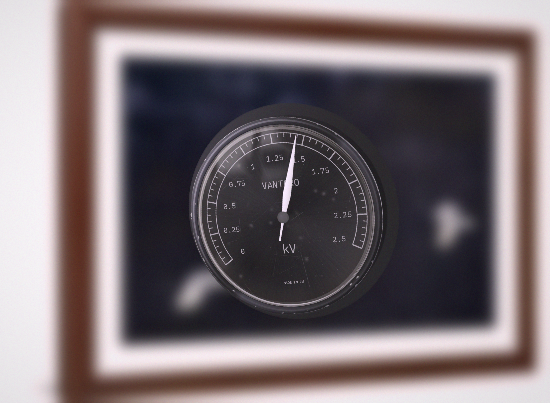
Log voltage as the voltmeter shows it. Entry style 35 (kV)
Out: 1.45 (kV)
